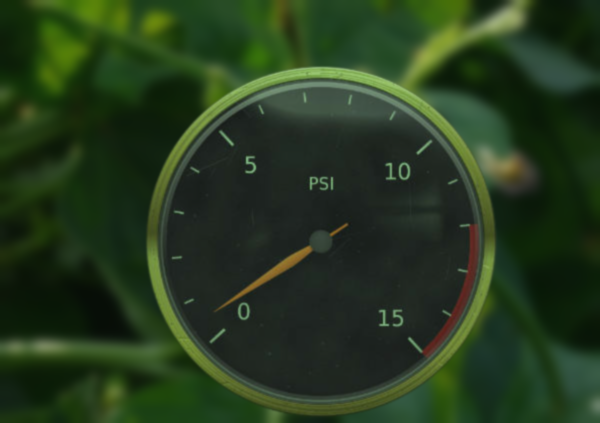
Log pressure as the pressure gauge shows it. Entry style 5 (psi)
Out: 0.5 (psi)
